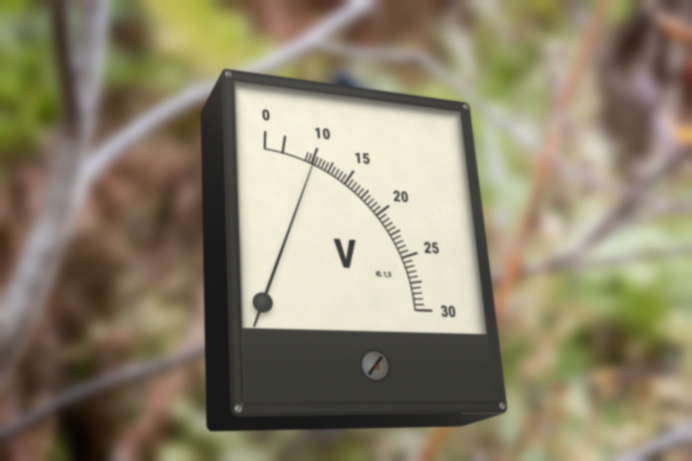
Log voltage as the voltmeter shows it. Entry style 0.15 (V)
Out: 10 (V)
